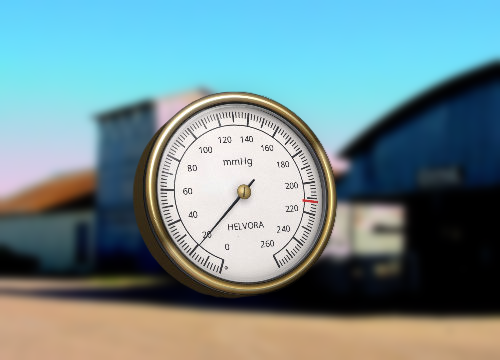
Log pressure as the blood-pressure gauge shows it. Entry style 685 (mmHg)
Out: 20 (mmHg)
